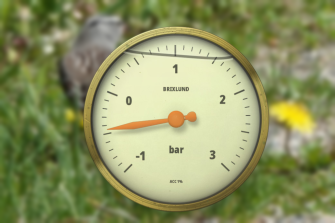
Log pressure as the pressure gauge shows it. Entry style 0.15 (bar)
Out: -0.45 (bar)
